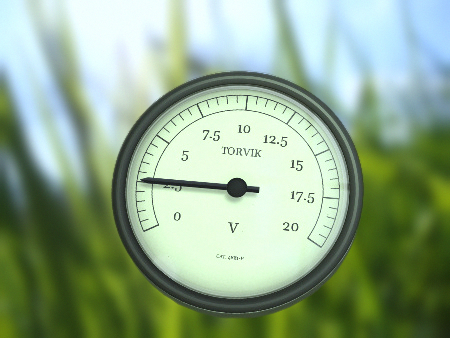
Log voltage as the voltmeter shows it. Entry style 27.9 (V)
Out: 2.5 (V)
